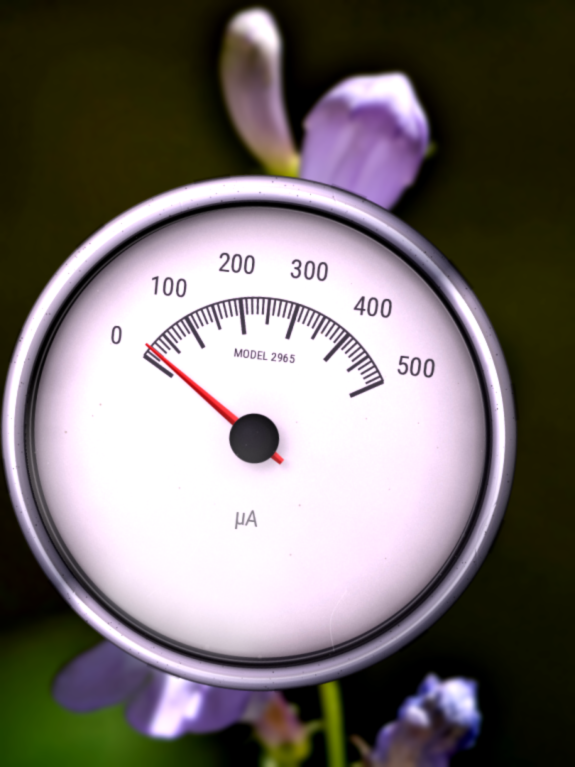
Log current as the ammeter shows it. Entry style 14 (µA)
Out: 20 (µA)
